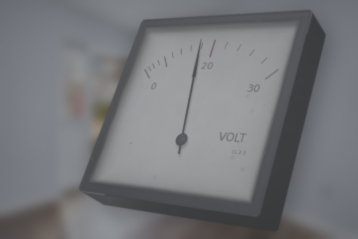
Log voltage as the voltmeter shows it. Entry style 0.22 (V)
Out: 18 (V)
